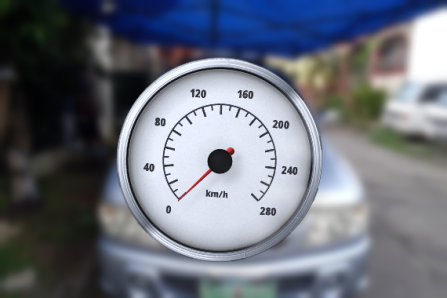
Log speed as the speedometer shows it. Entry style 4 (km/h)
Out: 0 (km/h)
